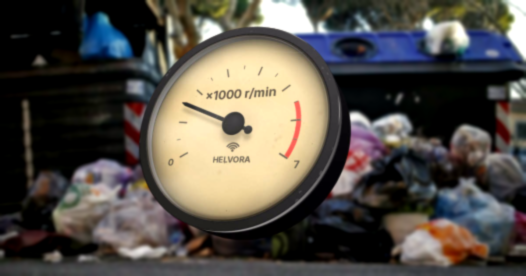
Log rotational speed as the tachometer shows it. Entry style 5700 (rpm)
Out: 1500 (rpm)
